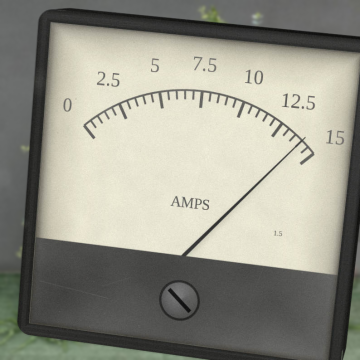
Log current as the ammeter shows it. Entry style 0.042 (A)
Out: 14 (A)
